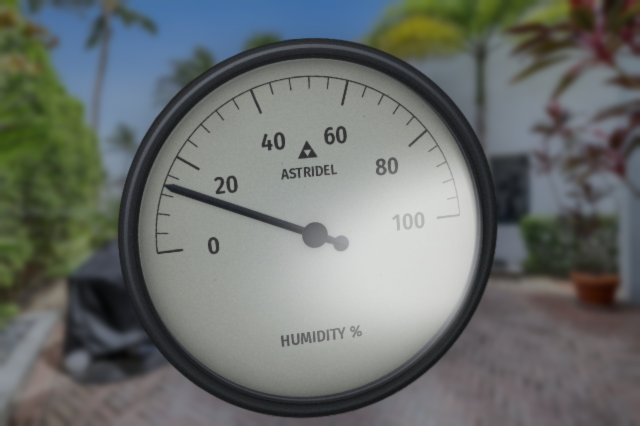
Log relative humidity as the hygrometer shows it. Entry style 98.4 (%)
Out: 14 (%)
